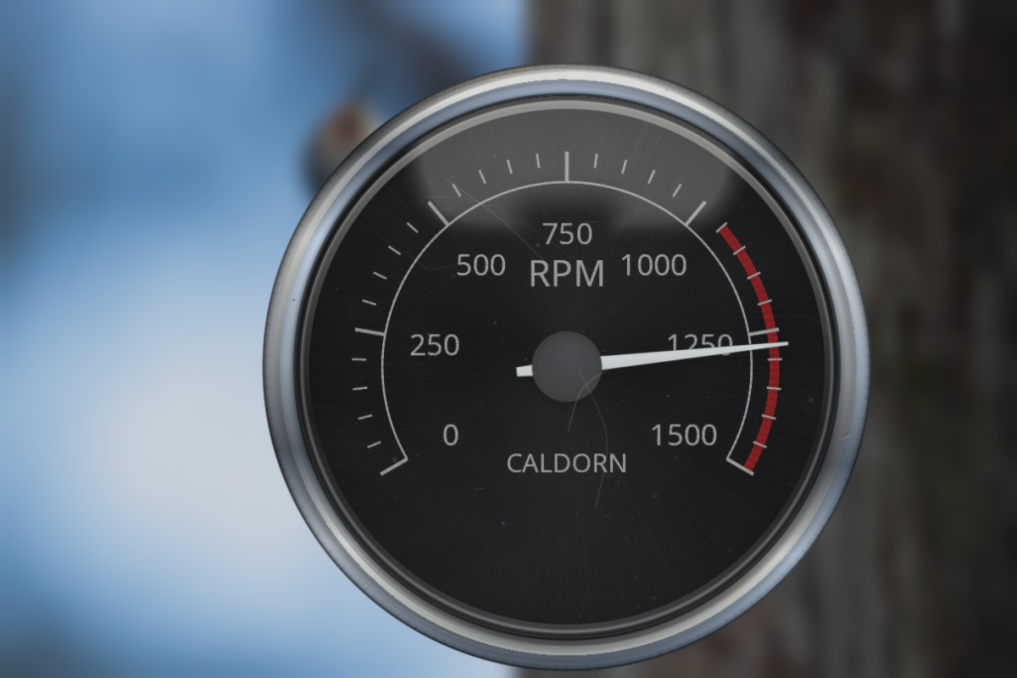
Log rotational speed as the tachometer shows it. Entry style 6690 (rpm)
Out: 1275 (rpm)
